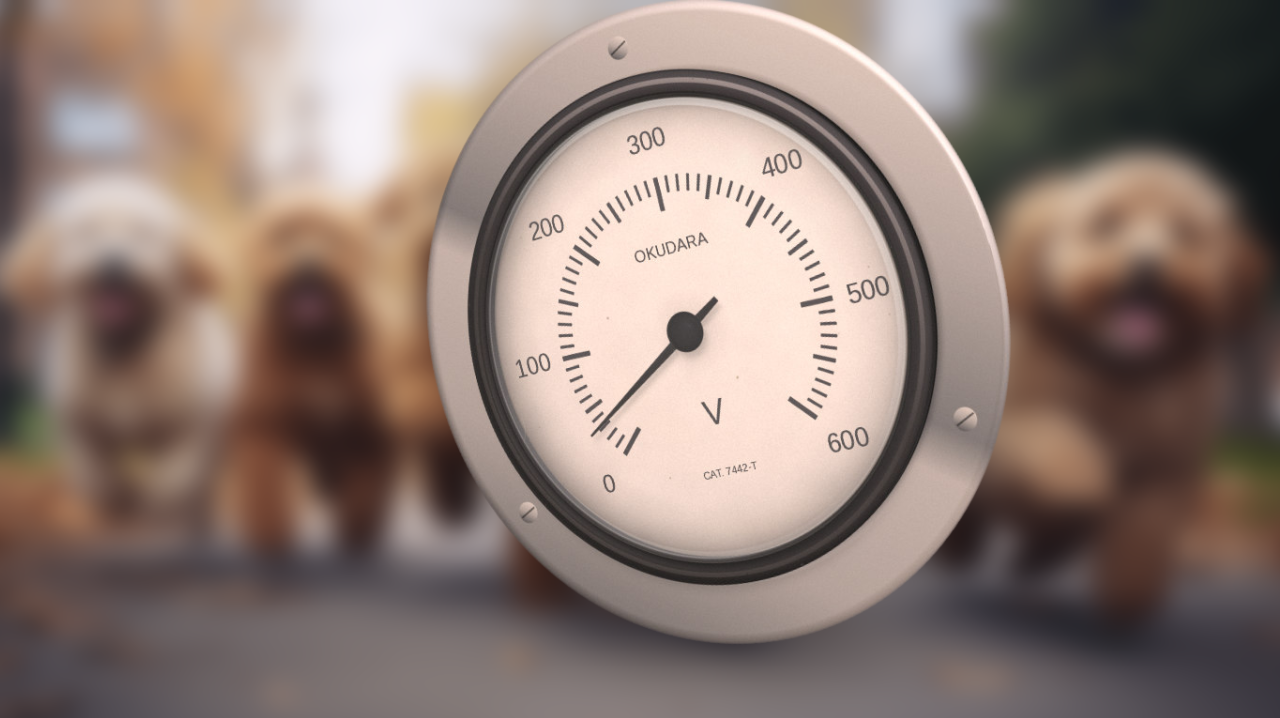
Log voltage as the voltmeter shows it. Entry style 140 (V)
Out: 30 (V)
